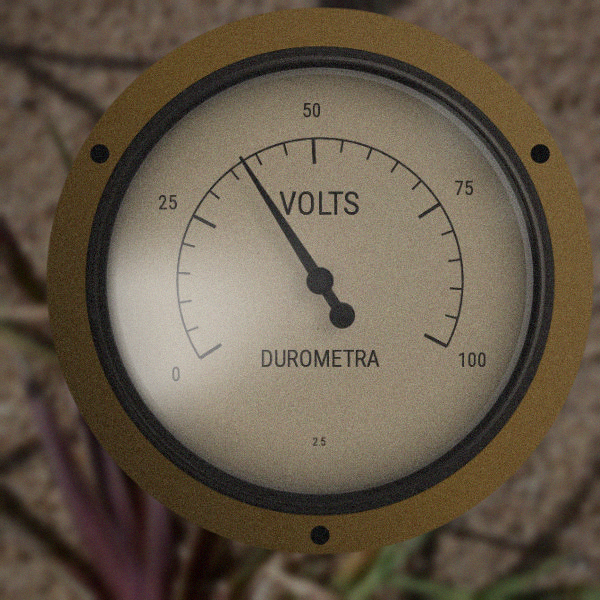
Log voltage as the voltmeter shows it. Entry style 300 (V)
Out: 37.5 (V)
